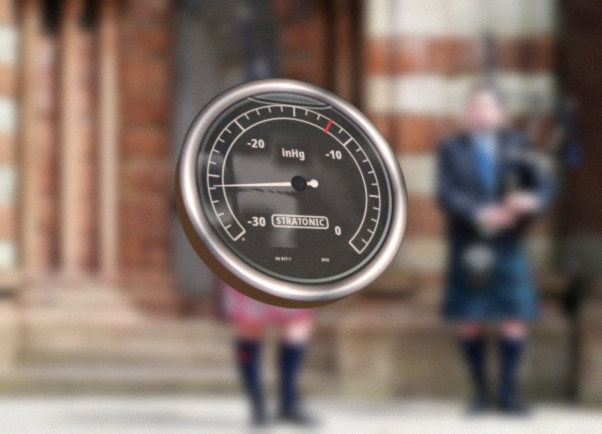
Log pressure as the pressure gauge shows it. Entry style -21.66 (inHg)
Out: -26 (inHg)
